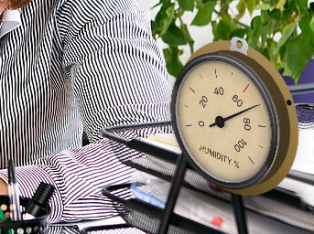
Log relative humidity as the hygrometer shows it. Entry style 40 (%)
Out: 70 (%)
